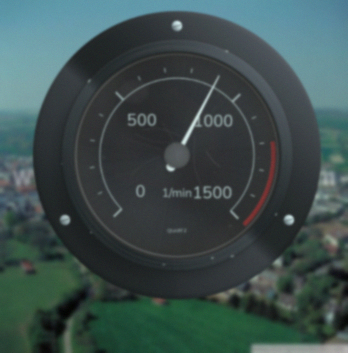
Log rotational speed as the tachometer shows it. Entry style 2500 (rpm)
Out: 900 (rpm)
